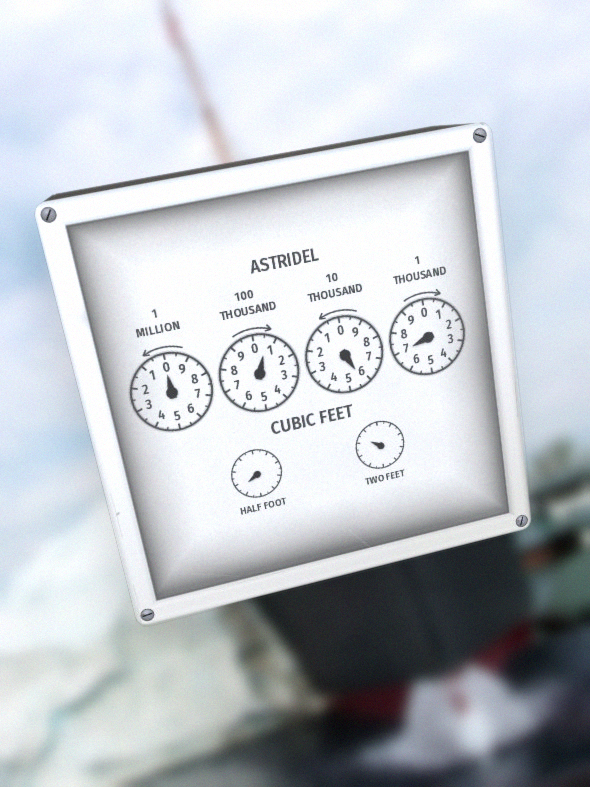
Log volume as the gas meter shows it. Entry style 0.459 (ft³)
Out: 5700 (ft³)
